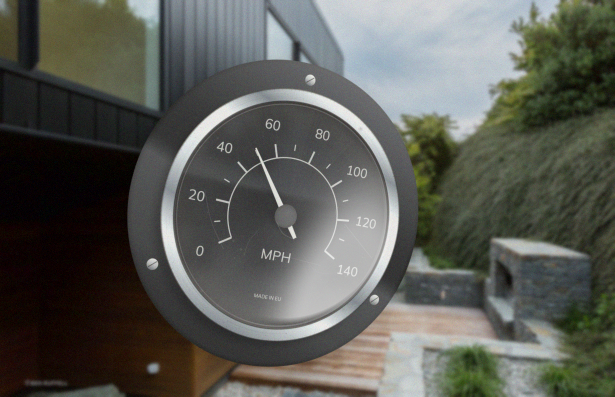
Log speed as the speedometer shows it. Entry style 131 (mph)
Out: 50 (mph)
